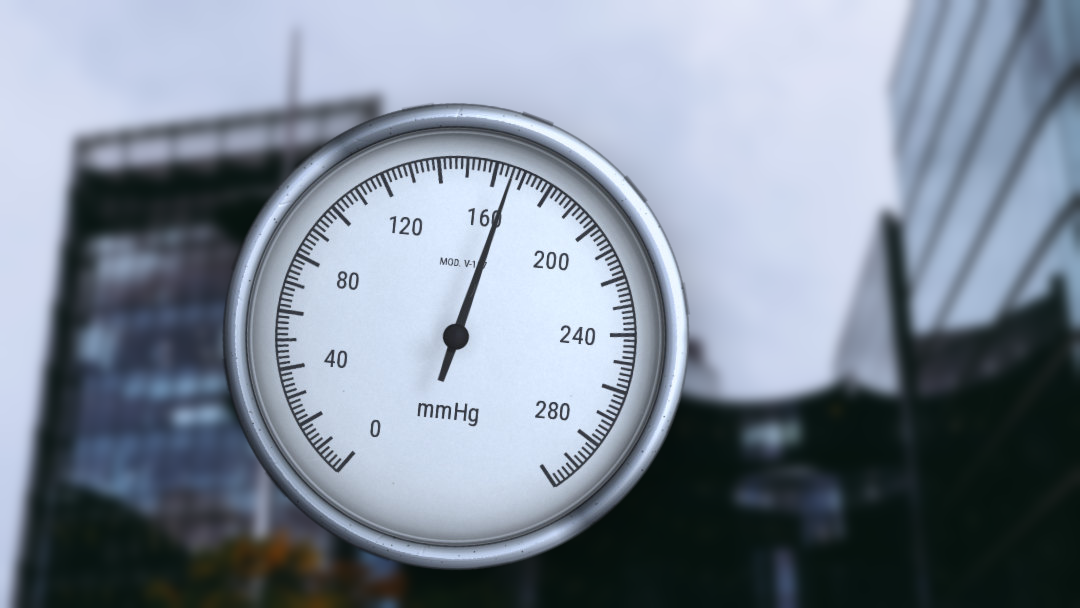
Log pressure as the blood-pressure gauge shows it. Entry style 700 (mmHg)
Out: 166 (mmHg)
